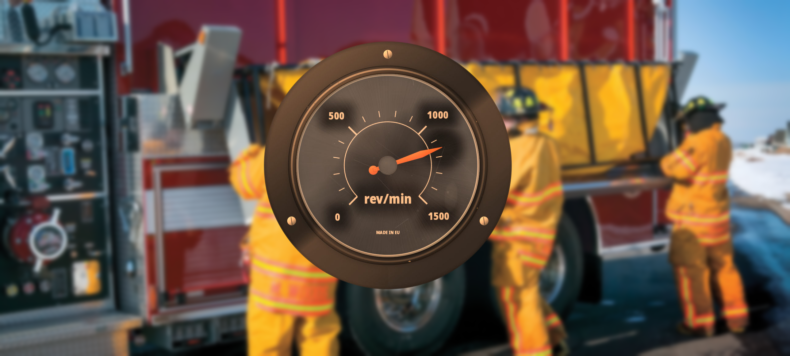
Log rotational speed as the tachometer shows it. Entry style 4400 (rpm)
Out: 1150 (rpm)
